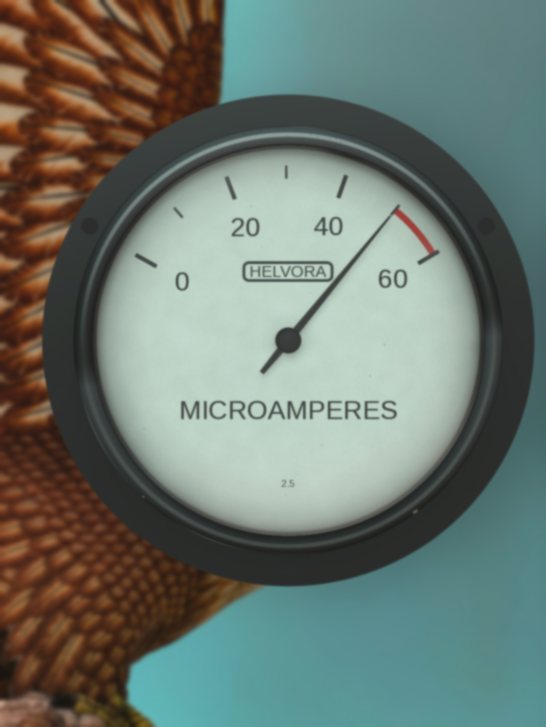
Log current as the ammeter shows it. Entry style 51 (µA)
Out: 50 (µA)
